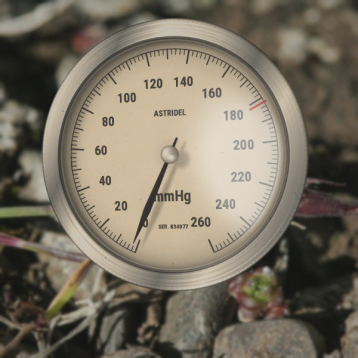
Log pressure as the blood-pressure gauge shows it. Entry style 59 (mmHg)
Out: 2 (mmHg)
